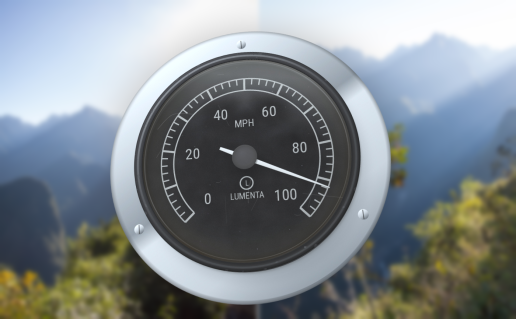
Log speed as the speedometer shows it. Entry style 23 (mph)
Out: 92 (mph)
